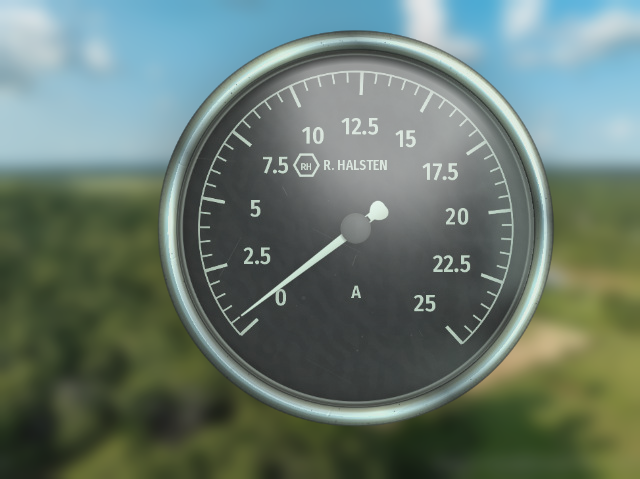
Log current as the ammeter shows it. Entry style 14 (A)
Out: 0.5 (A)
